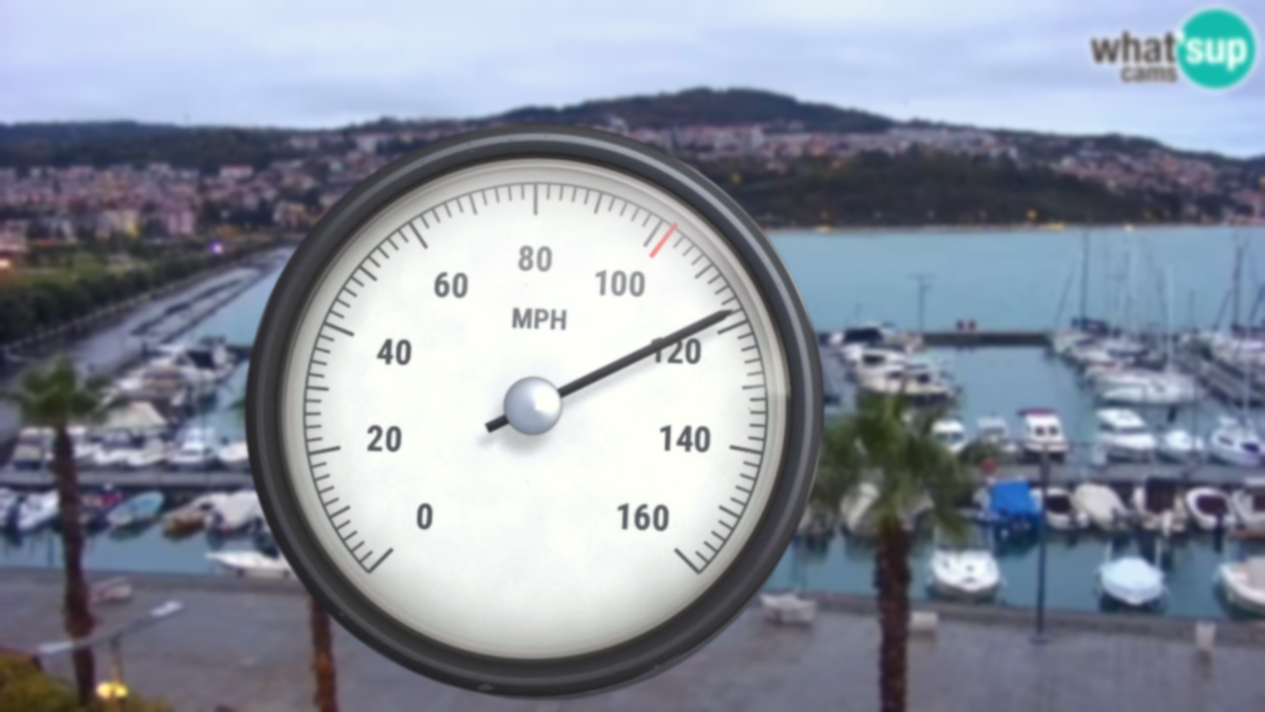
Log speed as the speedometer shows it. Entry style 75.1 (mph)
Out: 118 (mph)
